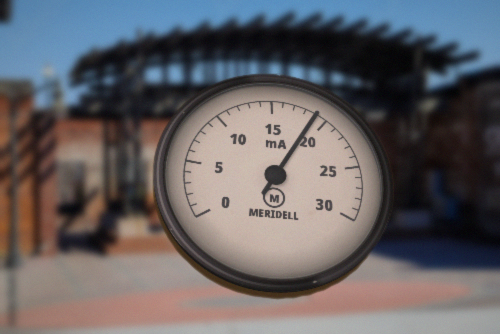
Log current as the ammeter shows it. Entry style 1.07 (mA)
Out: 19 (mA)
